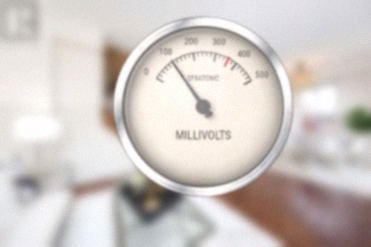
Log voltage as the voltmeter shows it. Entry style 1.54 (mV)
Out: 100 (mV)
